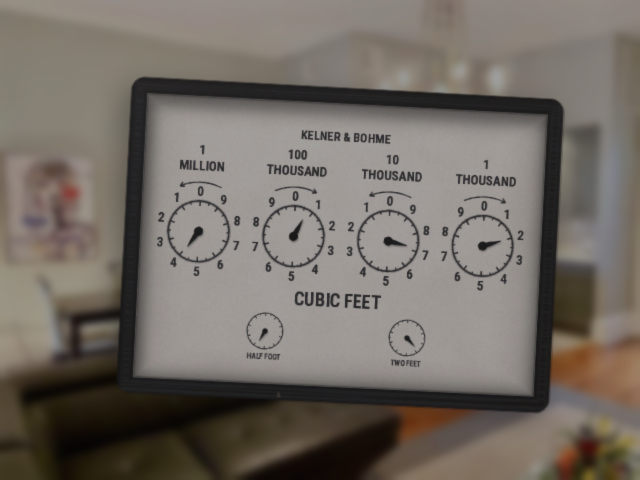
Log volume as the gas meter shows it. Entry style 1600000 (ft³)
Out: 407200 (ft³)
